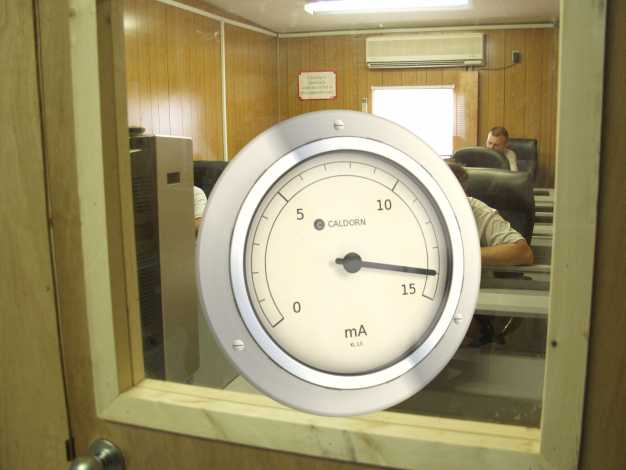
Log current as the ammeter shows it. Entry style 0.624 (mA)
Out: 14 (mA)
